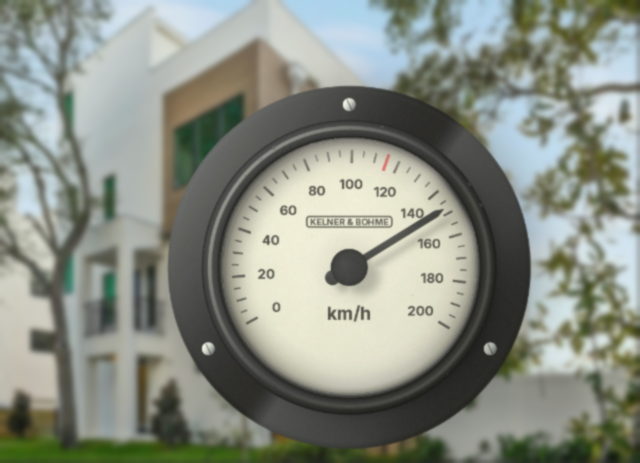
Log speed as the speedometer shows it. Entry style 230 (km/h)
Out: 147.5 (km/h)
